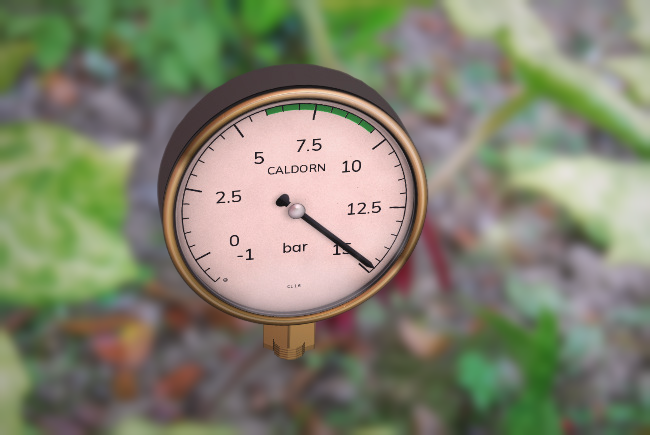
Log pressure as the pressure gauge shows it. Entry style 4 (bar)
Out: 14.75 (bar)
